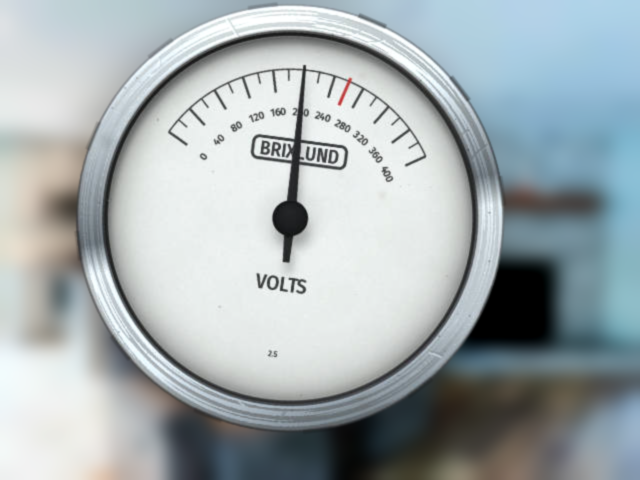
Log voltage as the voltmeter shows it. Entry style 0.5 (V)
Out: 200 (V)
